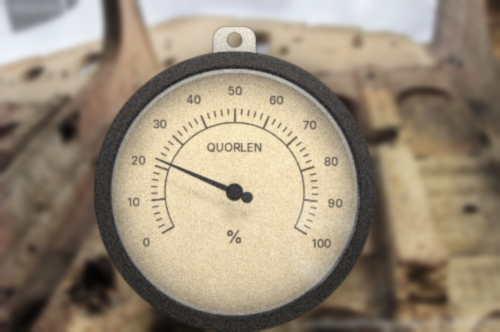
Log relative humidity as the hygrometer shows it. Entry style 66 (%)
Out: 22 (%)
